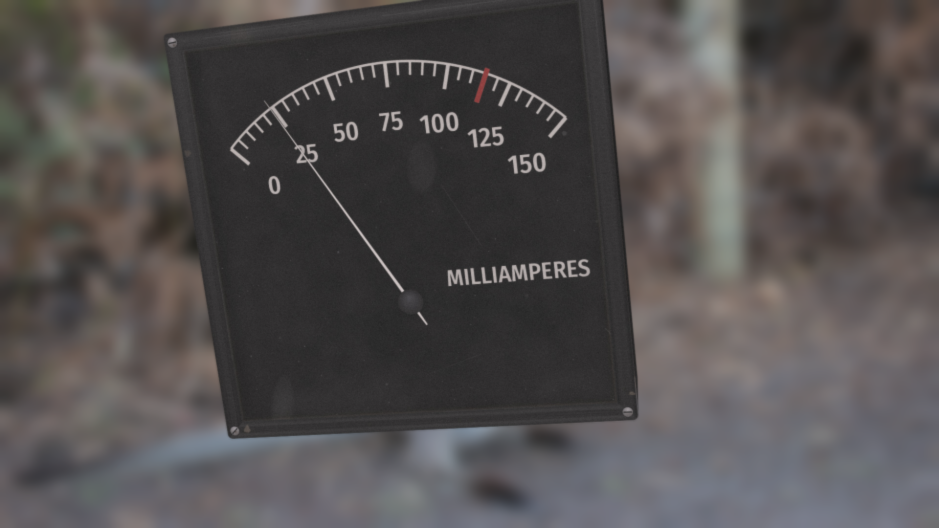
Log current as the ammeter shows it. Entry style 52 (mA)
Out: 25 (mA)
